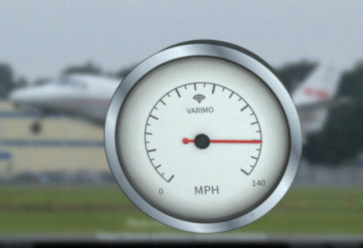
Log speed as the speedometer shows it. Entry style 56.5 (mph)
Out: 120 (mph)
